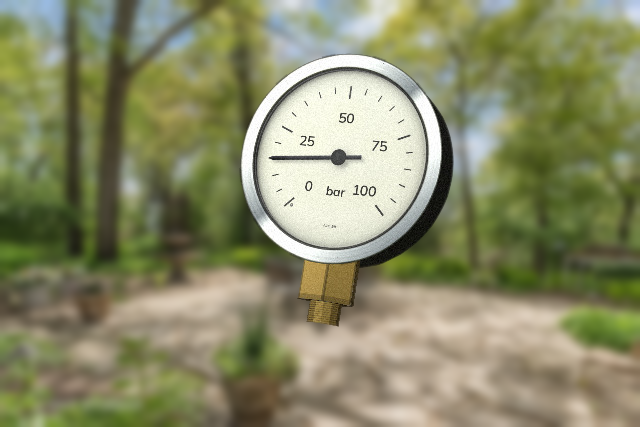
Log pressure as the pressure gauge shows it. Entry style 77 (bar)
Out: 15 (bar)
